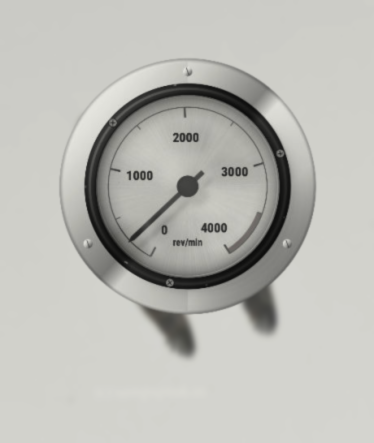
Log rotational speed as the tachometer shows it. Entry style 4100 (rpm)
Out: 250 (rpm)
